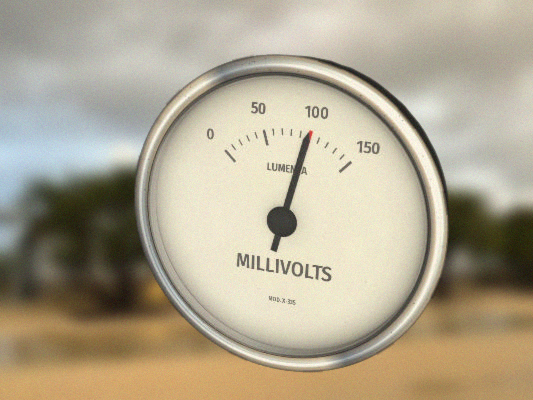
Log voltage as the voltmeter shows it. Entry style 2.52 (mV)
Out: 100 (mV)
